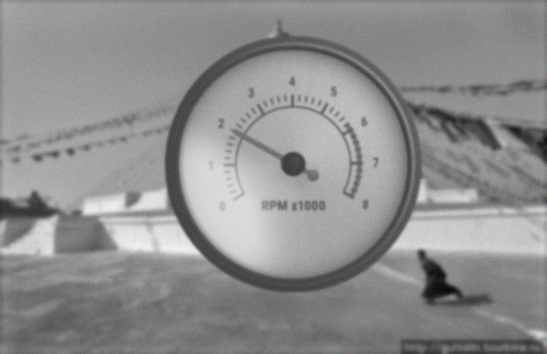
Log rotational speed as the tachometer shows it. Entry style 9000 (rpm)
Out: 2000 (rpm)
